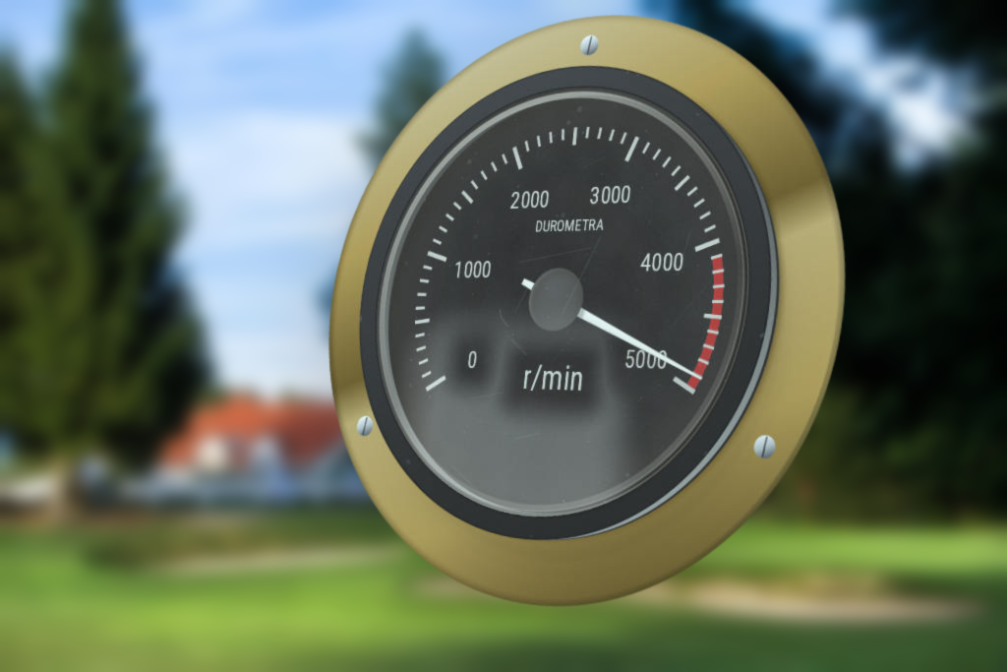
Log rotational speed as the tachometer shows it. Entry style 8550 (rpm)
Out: 4900 (rpm)
